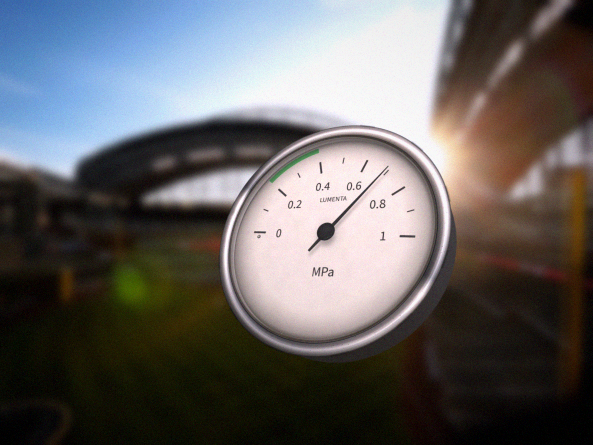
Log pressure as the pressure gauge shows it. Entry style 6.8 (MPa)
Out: 0.7 (MPa)
